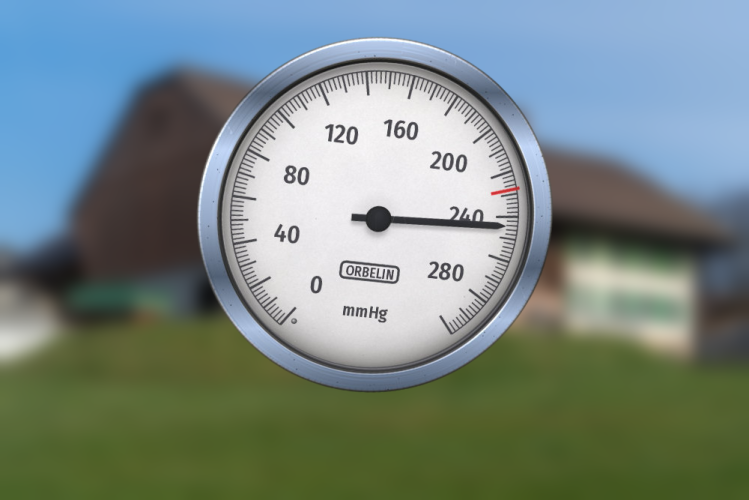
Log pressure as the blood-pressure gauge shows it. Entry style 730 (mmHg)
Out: 244 (mmHg)
